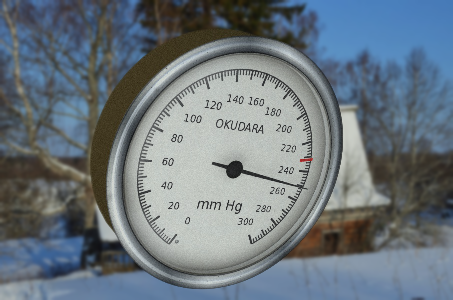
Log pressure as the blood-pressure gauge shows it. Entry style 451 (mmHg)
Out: 250 (mmHg)
